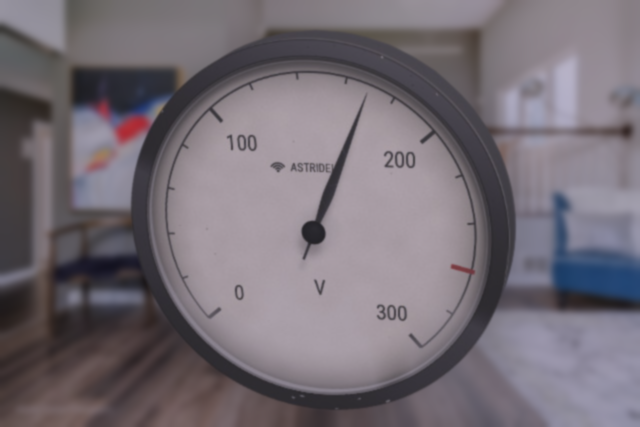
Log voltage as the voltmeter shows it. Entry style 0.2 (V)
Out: 170 (V)
